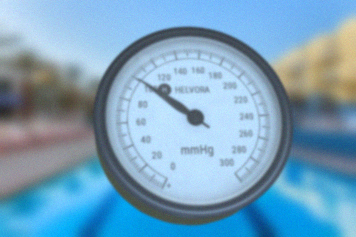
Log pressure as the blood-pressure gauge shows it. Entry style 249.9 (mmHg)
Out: 100 (mmHg)
